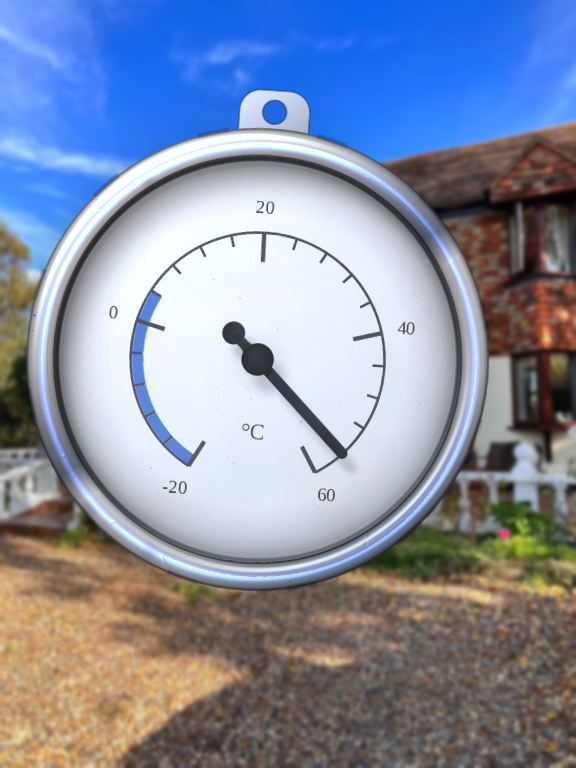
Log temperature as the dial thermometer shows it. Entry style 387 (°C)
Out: 56 (°C)
